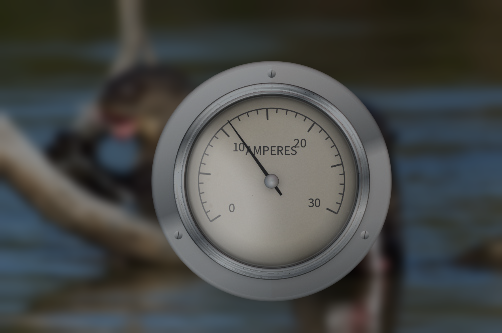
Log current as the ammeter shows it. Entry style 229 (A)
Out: 11 (A)
